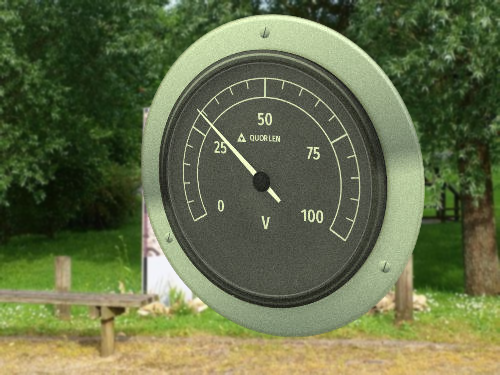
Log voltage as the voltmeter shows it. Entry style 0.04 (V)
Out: 30 (V)
